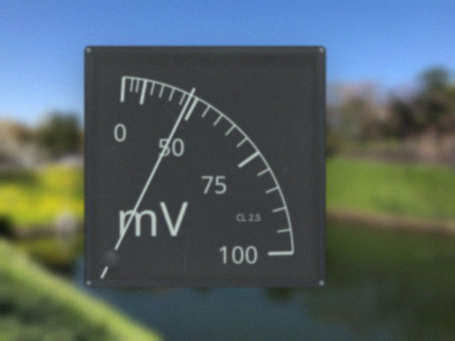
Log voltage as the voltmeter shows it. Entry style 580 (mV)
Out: 47.5 (mV)
